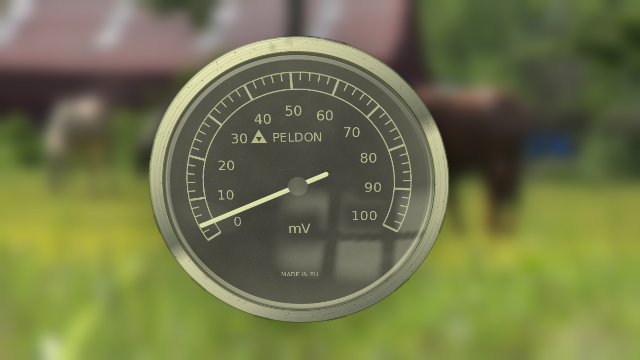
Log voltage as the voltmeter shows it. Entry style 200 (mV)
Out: 4 (mV)
